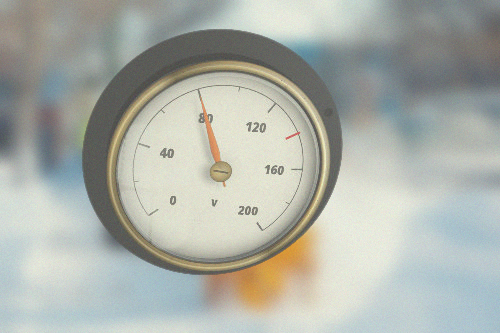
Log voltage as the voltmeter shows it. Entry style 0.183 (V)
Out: 80 (V)
